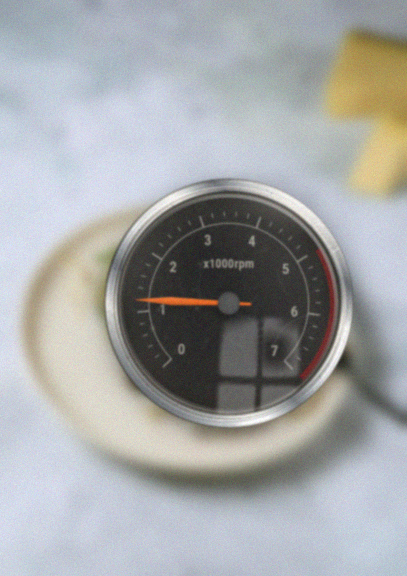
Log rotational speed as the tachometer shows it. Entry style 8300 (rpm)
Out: 1200 (rpm)
